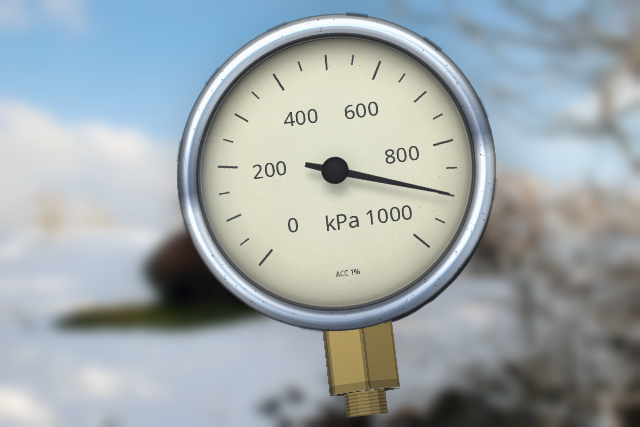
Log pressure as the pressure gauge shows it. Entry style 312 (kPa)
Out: 900 (kPa)
